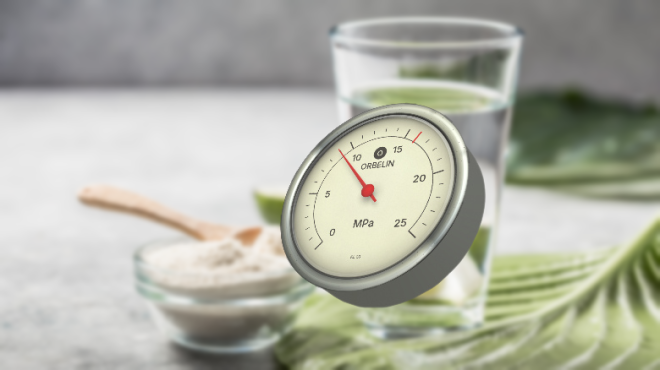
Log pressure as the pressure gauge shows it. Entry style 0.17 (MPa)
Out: 9 (MPa)
